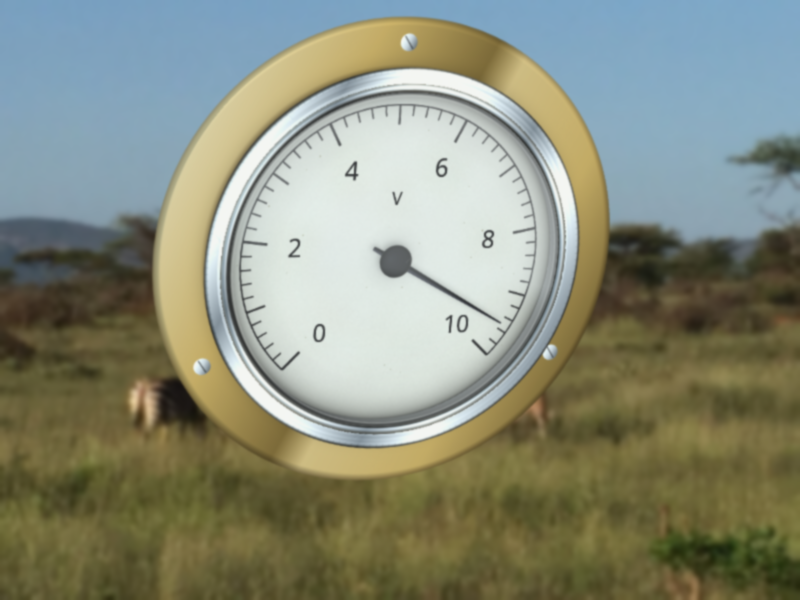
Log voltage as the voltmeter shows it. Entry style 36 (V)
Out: 9.5 (V)
